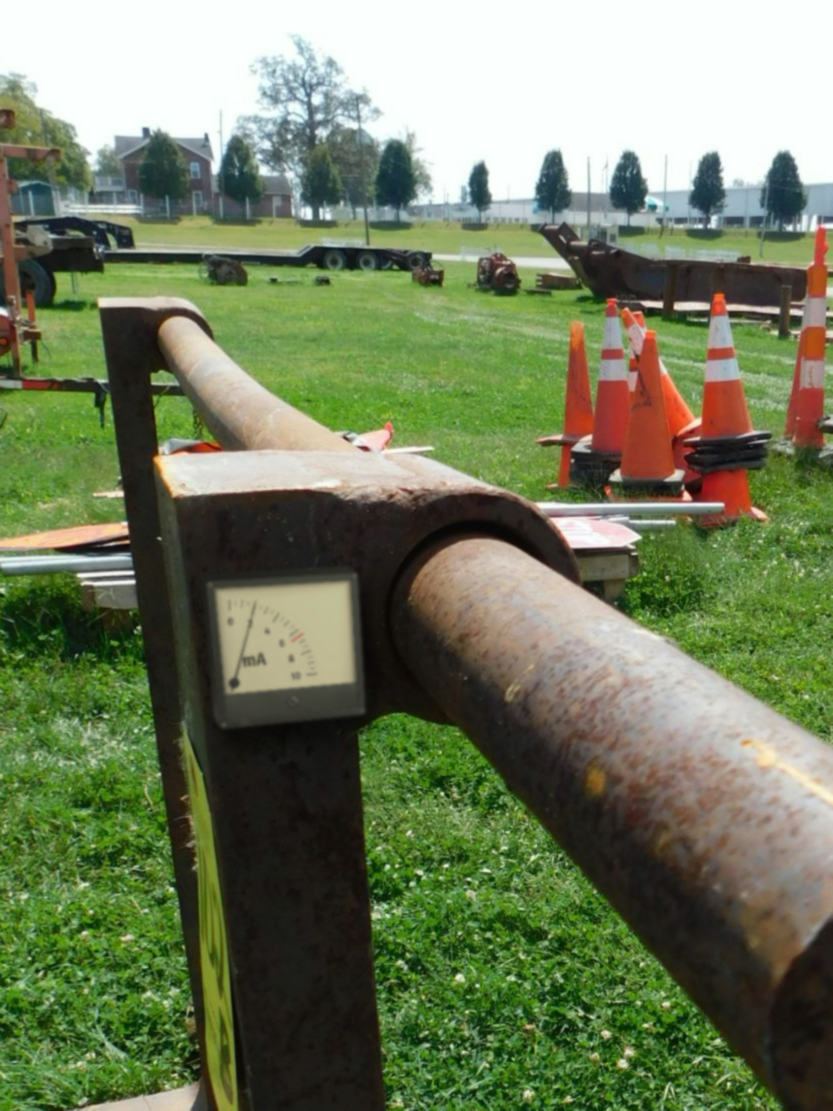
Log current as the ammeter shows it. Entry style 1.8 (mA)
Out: 2 (mA)
